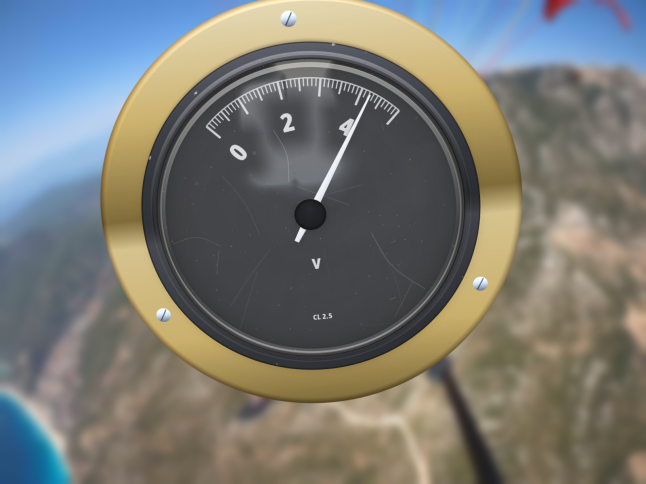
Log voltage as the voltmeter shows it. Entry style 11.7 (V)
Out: 4.2 (V)
